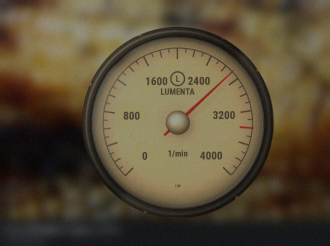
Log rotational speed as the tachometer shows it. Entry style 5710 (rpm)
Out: 2700 (rpm)
